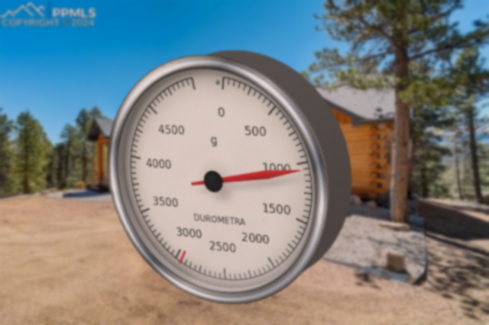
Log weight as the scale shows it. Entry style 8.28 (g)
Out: 1050 (g)
